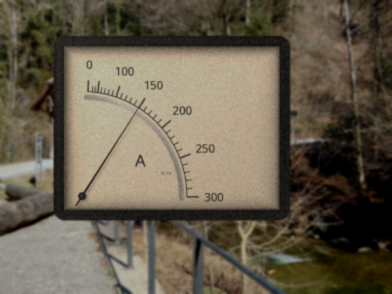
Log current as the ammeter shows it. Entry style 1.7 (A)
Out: 150 (A)
